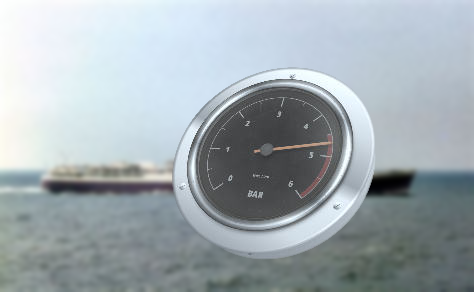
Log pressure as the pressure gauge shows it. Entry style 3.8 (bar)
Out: 4.75 (bar)
